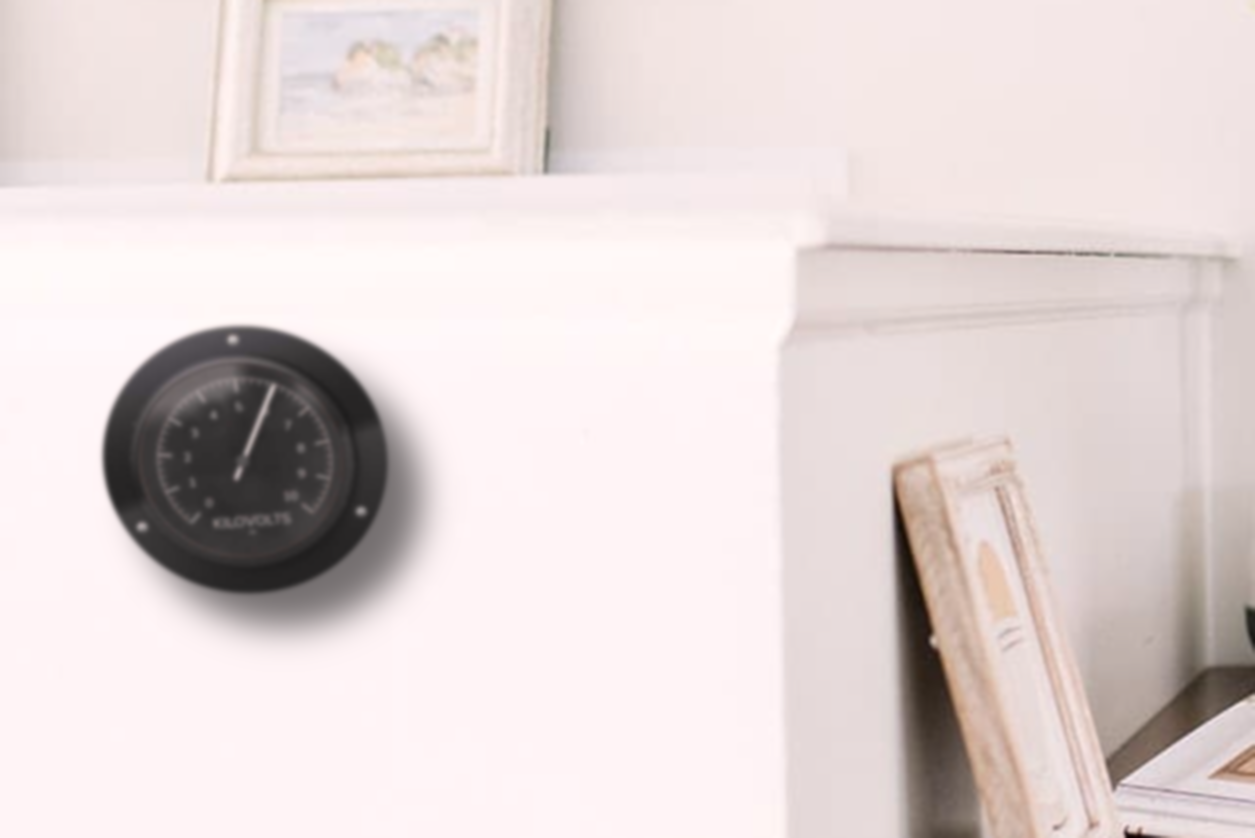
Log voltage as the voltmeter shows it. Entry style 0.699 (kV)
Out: 6 (kV)
